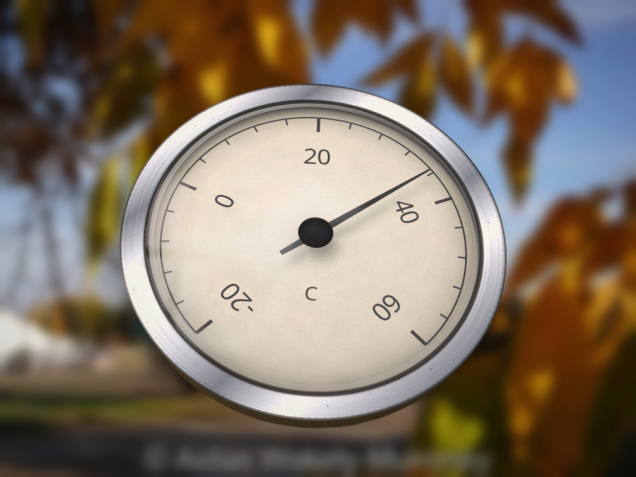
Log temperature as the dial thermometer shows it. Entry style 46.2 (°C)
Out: 36 (°C)
